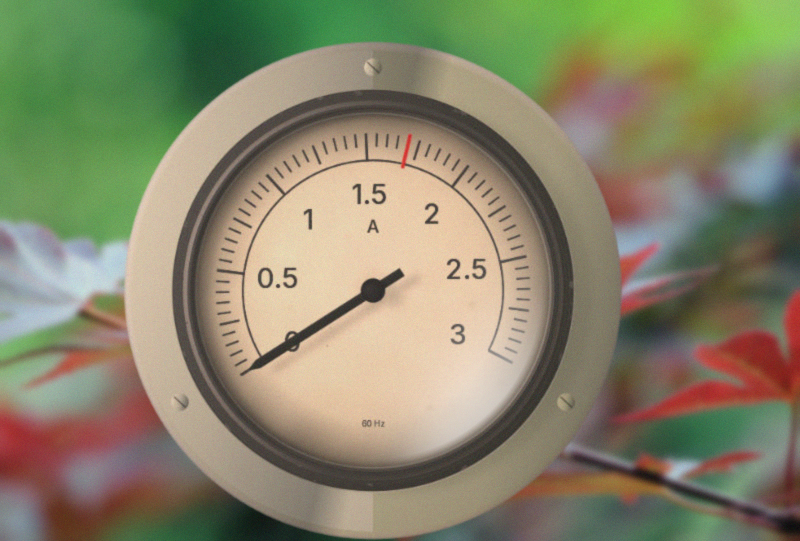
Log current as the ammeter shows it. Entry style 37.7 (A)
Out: 0 (A)
